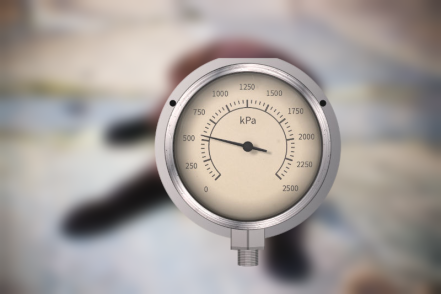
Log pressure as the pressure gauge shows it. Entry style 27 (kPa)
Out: 550 (kPa)
